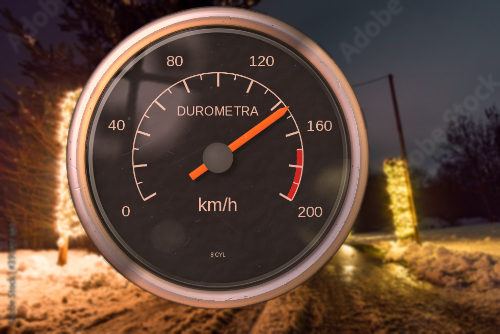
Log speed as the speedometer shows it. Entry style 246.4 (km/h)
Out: 145 (km/h)
